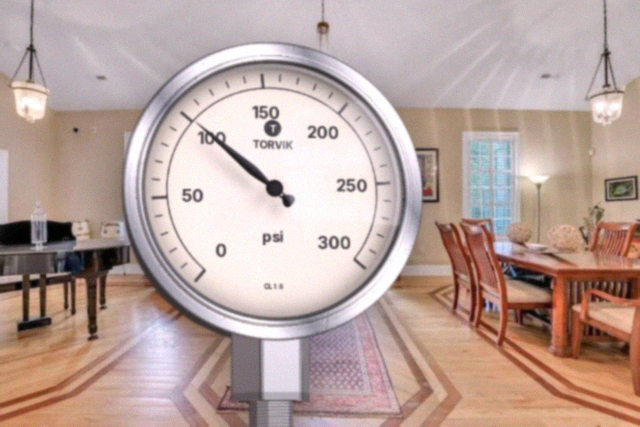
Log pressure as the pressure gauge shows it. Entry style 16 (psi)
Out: 100 (psi)
